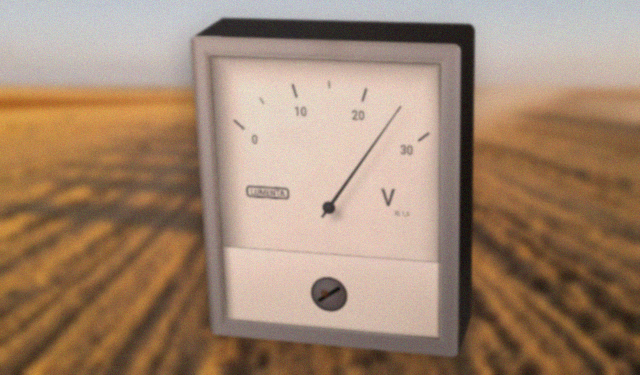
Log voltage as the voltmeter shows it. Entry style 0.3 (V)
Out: 25 (V)
